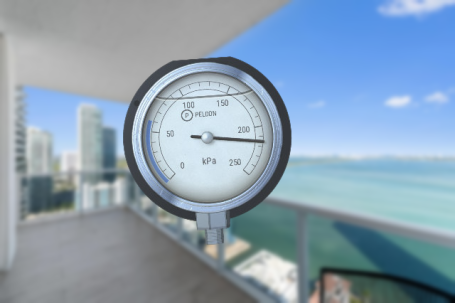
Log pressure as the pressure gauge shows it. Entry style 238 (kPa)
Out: 215 (kPa)
